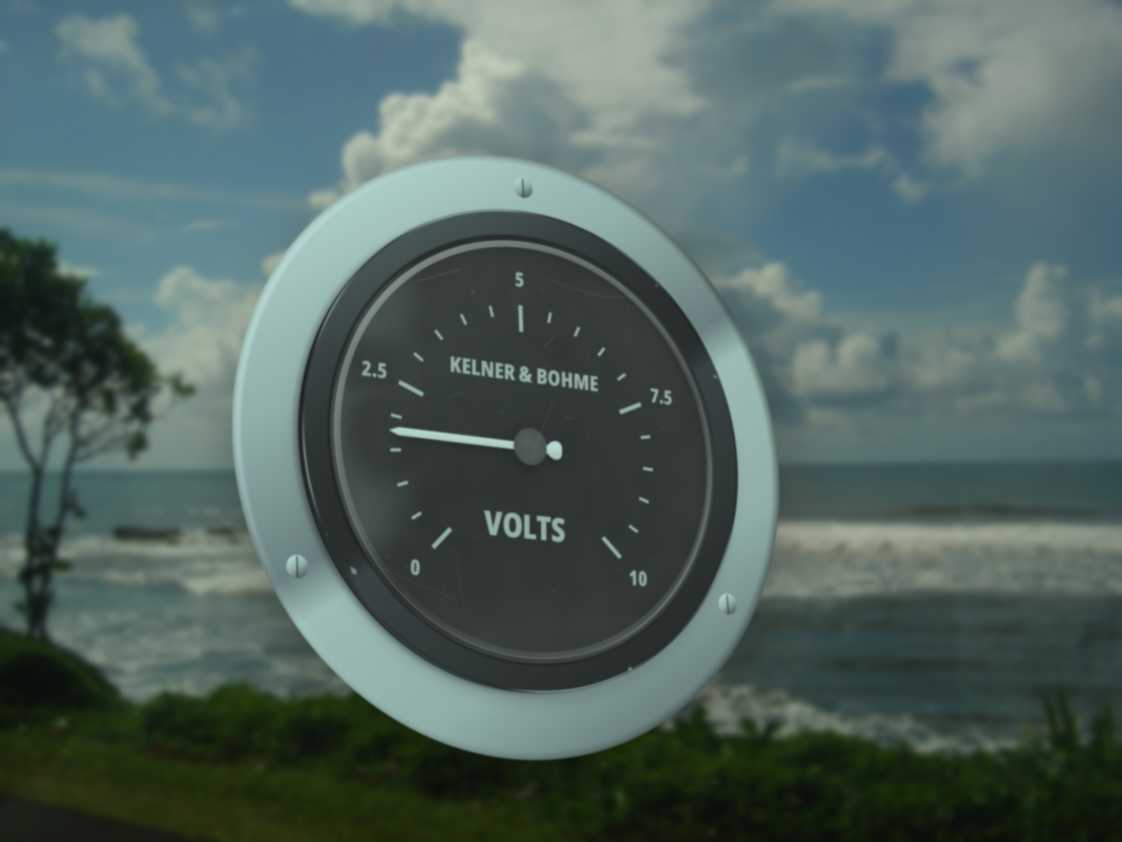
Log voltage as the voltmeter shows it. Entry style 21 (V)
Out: 1.75 (V)
